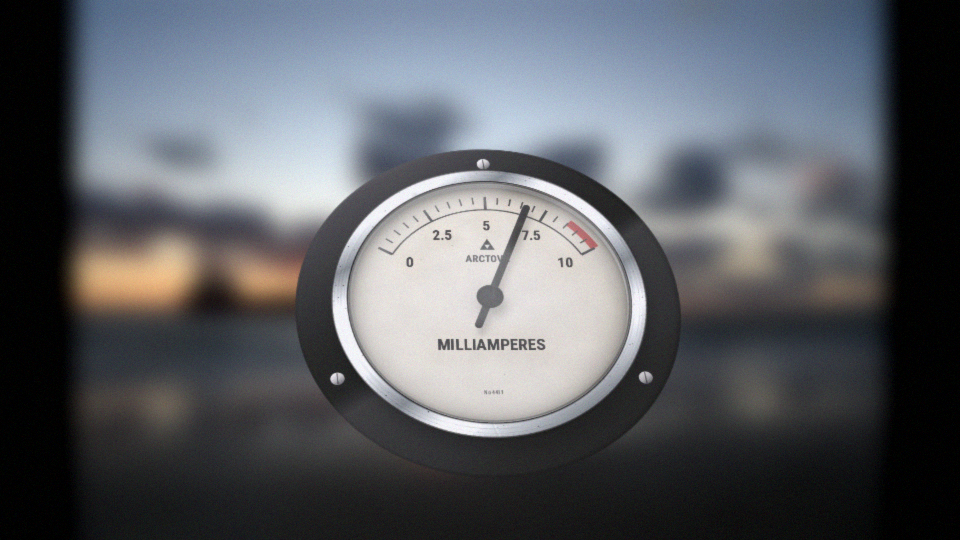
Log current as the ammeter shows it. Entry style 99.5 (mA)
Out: 6.75 (mA)
